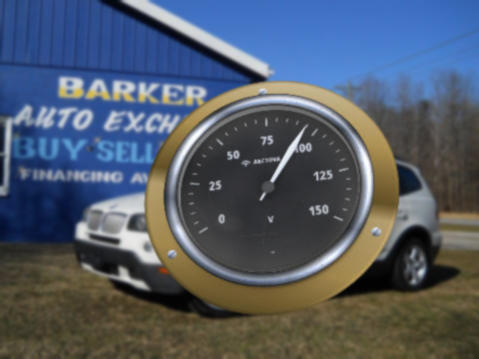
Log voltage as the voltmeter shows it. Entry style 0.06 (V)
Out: 95 (V)
